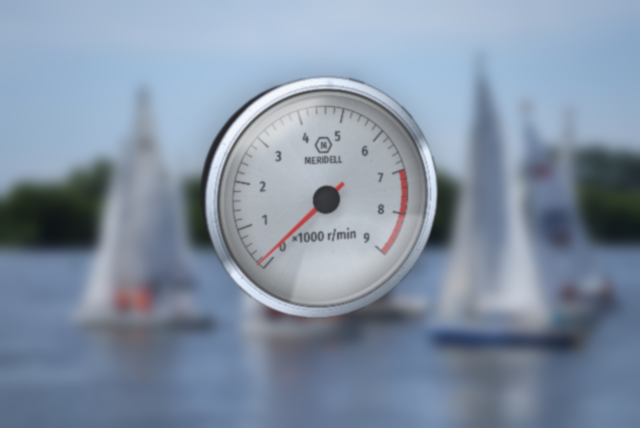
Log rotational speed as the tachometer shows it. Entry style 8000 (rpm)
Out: 200 (rpm)
